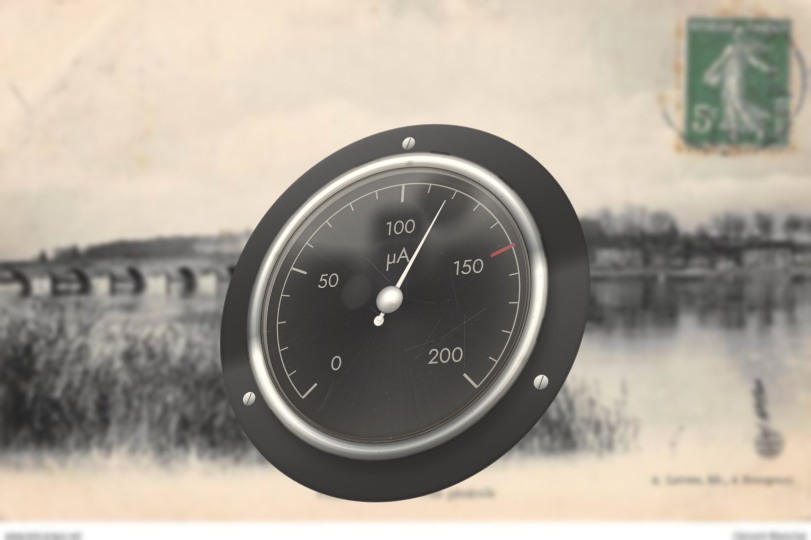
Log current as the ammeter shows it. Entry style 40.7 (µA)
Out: 120 (µA)
